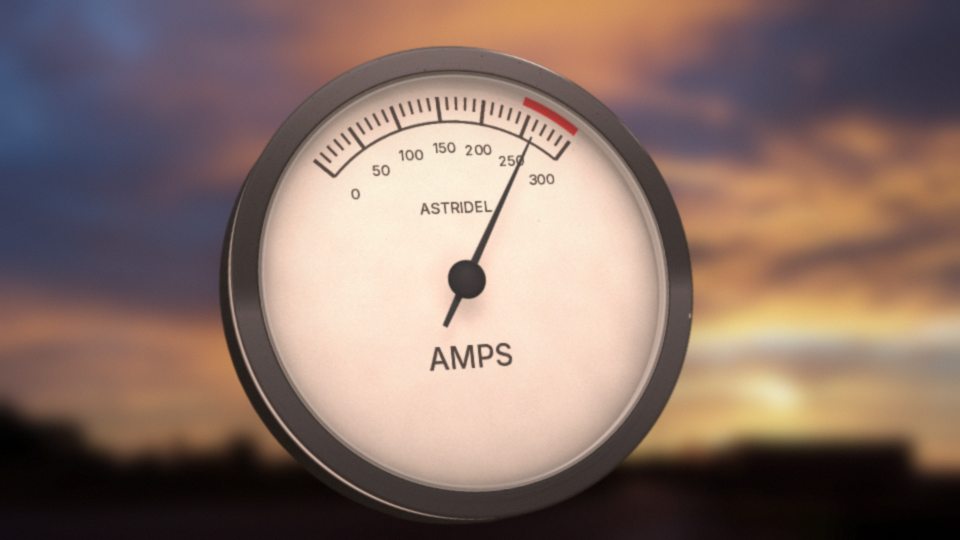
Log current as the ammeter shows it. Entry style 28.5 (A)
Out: 260 (A)
